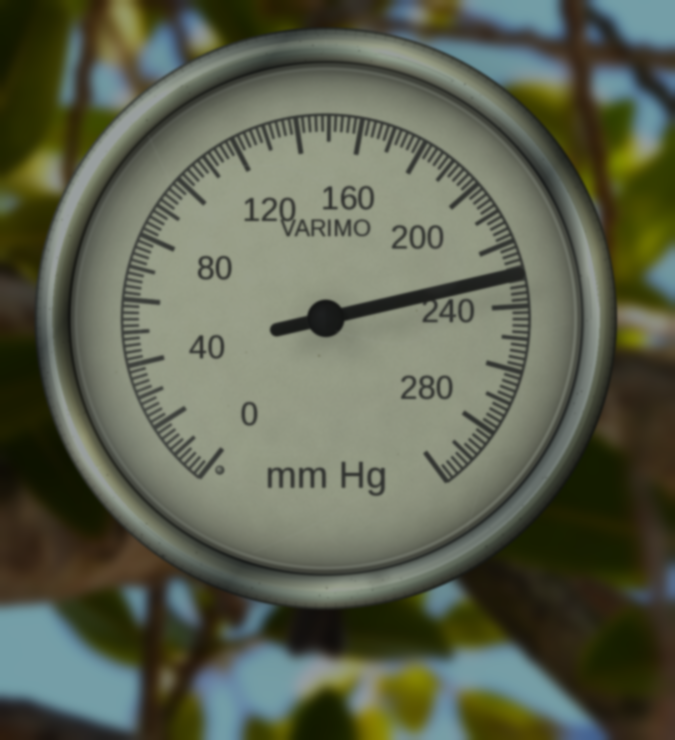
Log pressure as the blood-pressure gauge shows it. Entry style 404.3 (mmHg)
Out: 230 (mmHg)
